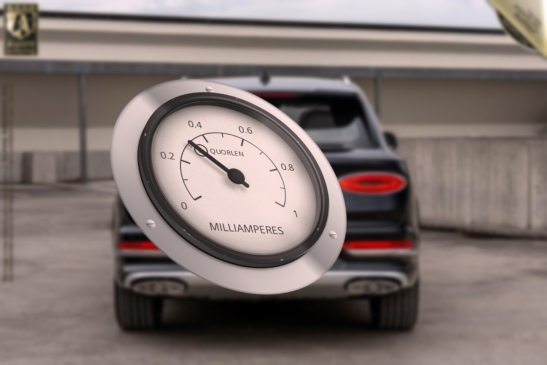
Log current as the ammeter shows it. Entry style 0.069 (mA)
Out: 0.3 (mA)
